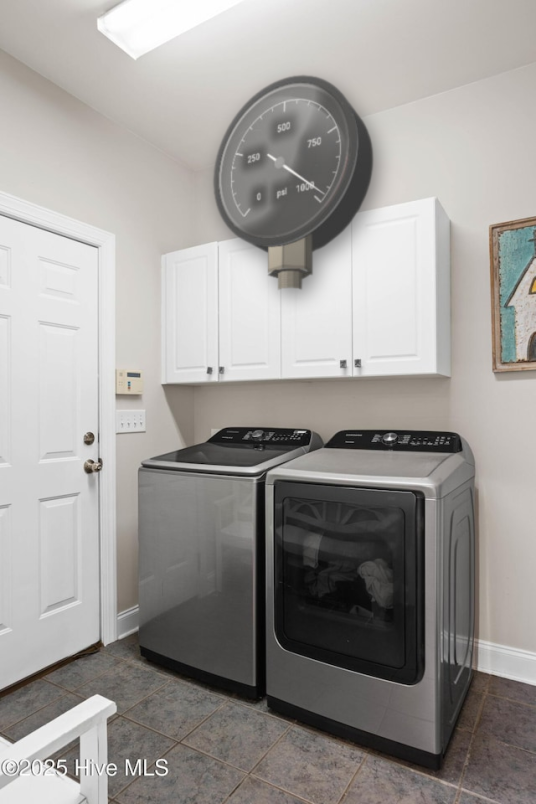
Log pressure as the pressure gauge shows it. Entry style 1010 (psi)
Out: 975 (psi)
